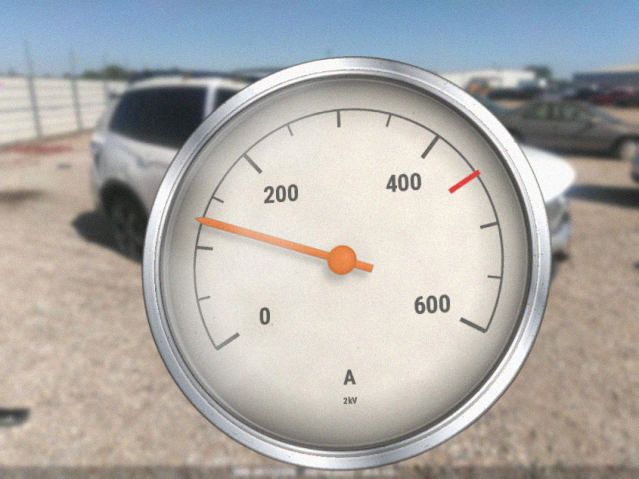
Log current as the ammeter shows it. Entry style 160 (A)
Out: 125 (A)
